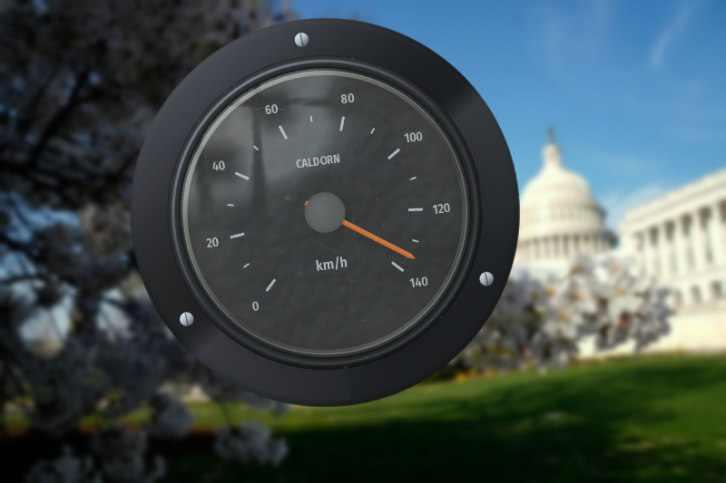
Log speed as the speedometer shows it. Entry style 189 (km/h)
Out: 135 (km/h)
